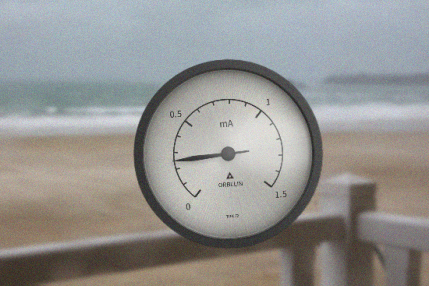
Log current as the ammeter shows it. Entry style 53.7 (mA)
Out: 0.25 (mA)
